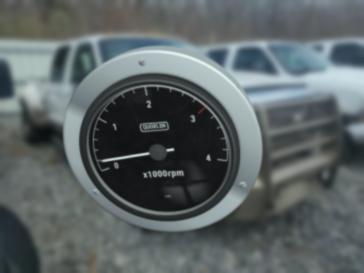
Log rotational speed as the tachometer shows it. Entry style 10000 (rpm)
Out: 200 (rpm)
